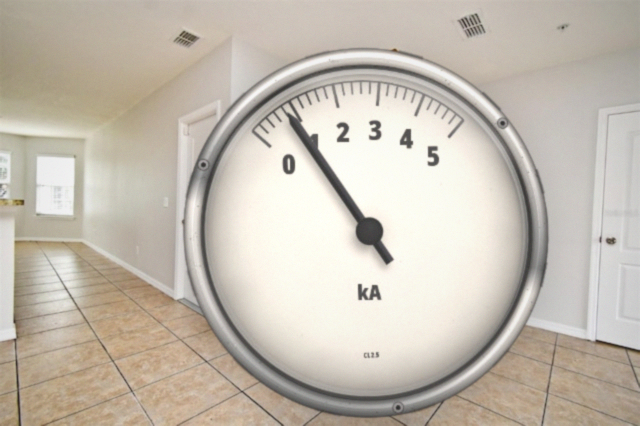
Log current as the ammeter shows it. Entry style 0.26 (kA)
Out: 0.8 (kA)
